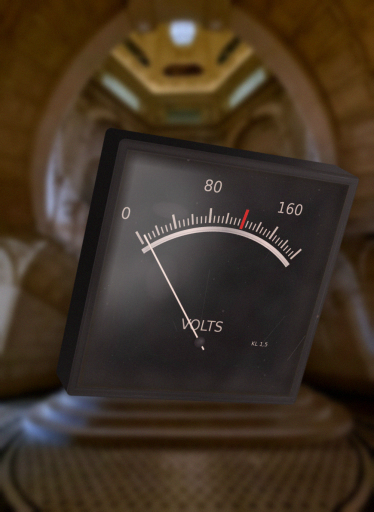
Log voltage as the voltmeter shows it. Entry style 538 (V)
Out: 5 (V)
